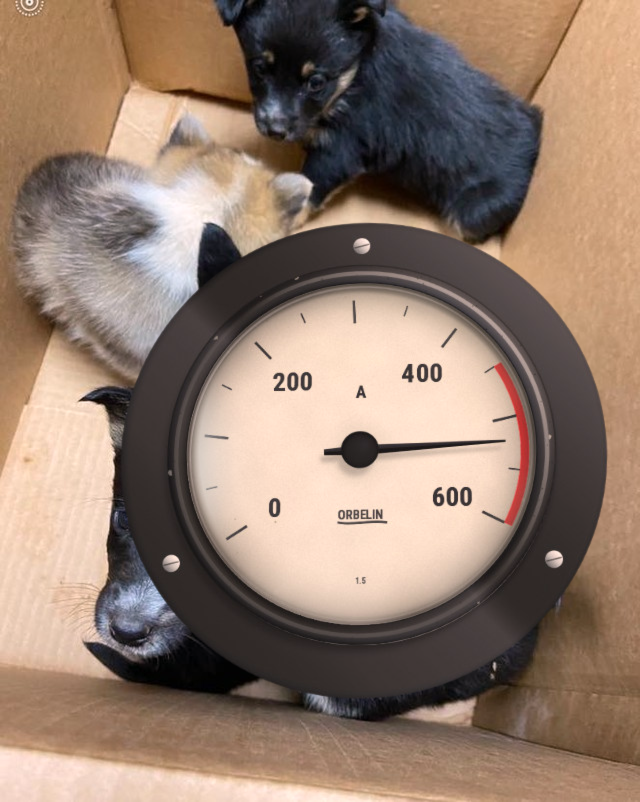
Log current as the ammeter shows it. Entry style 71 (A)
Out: 525 (A)
